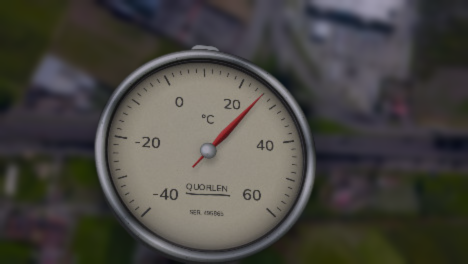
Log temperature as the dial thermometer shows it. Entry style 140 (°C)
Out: 26 (°C)
